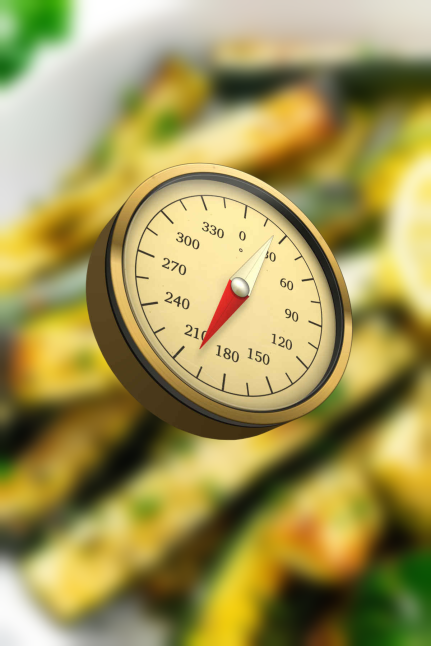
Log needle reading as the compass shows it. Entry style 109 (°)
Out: 202.5 (°)
